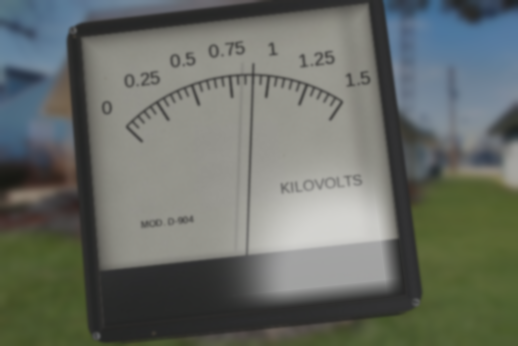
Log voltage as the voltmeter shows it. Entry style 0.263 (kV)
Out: 0.9 (kV)
